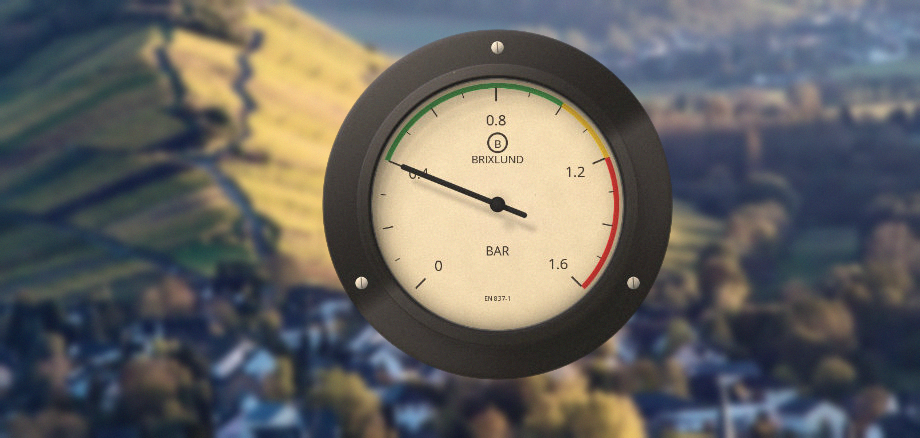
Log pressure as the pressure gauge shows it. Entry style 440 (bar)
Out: 0.4 (bar)
